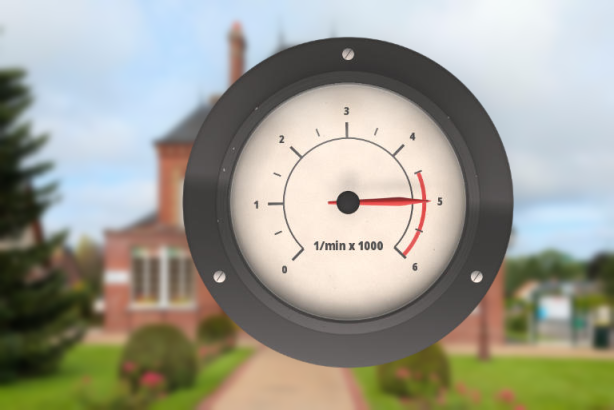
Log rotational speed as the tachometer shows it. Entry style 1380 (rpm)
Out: 5000 (rpm)
